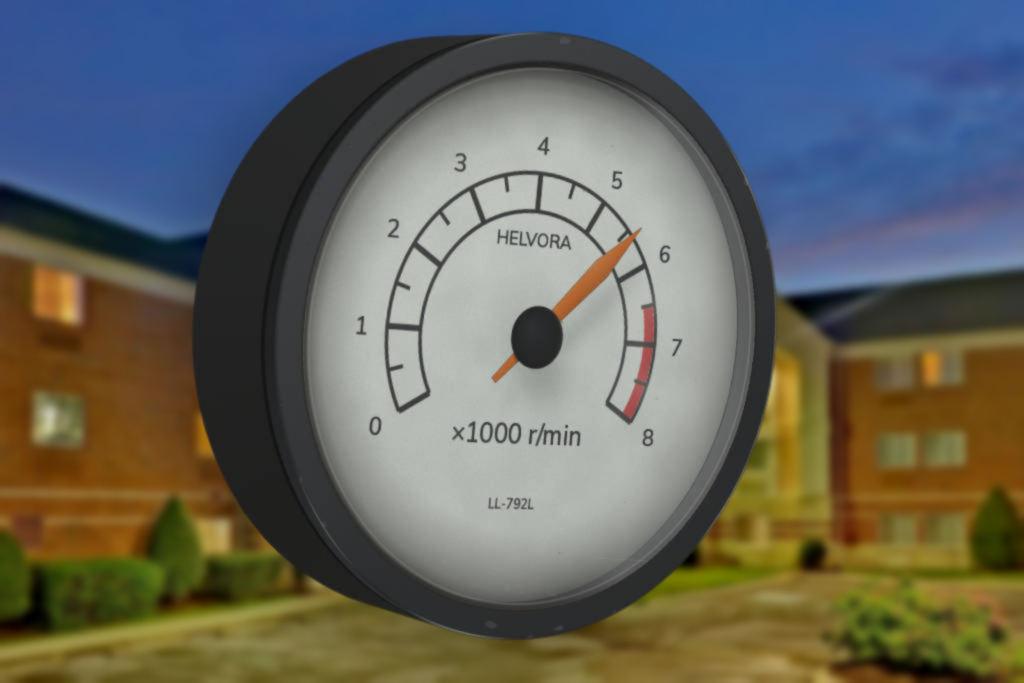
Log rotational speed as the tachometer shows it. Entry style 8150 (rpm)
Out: 5500 (rpm)
